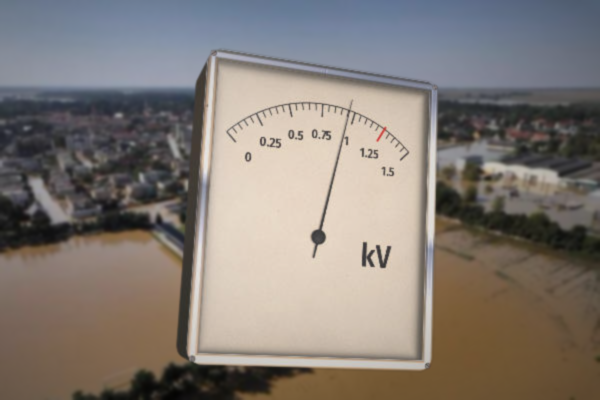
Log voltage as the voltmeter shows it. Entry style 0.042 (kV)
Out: 0.95 (kV)
